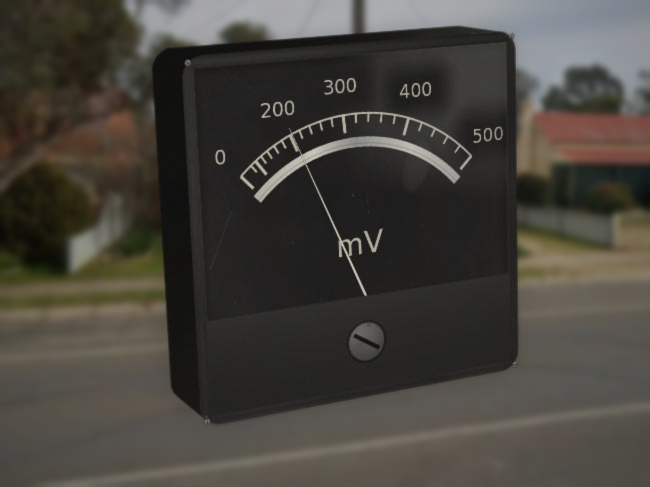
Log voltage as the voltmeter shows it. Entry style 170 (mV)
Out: 200 (mV)
